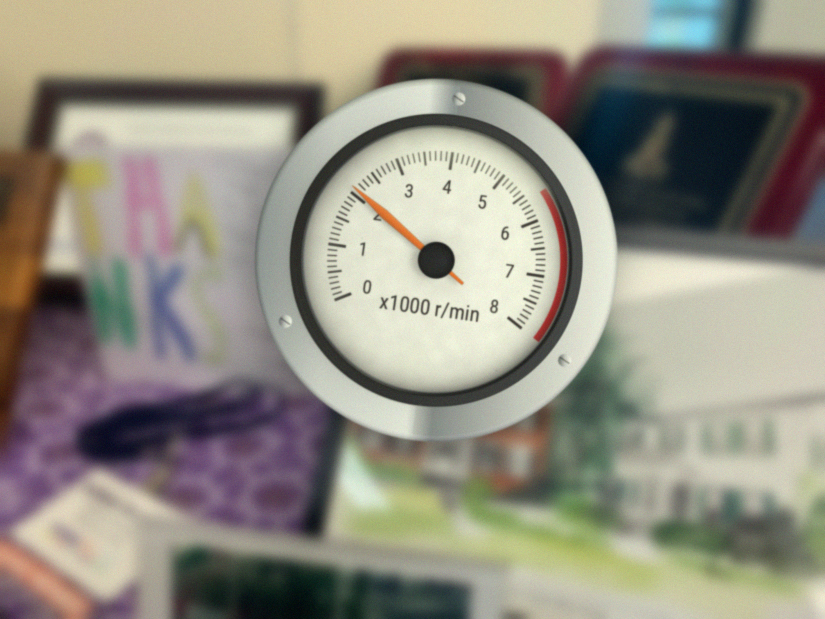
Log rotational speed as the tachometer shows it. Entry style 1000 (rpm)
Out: 2100 (rpm)
